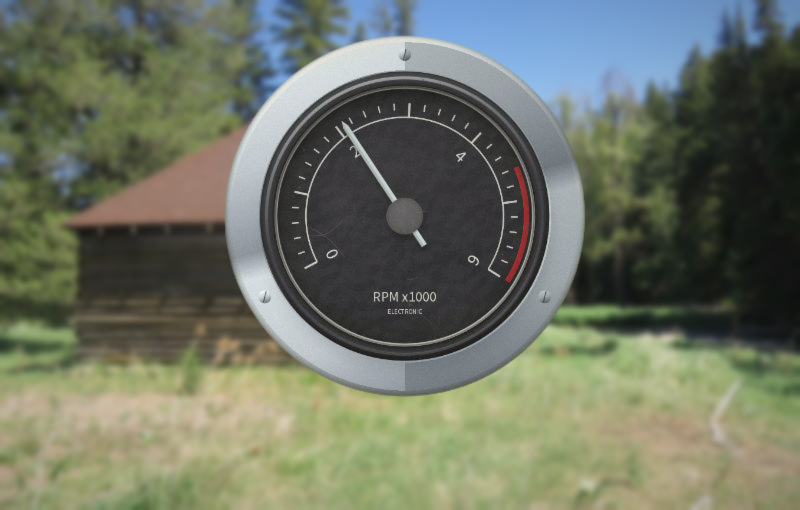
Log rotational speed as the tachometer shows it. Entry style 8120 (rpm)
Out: 2100 (rpm)
